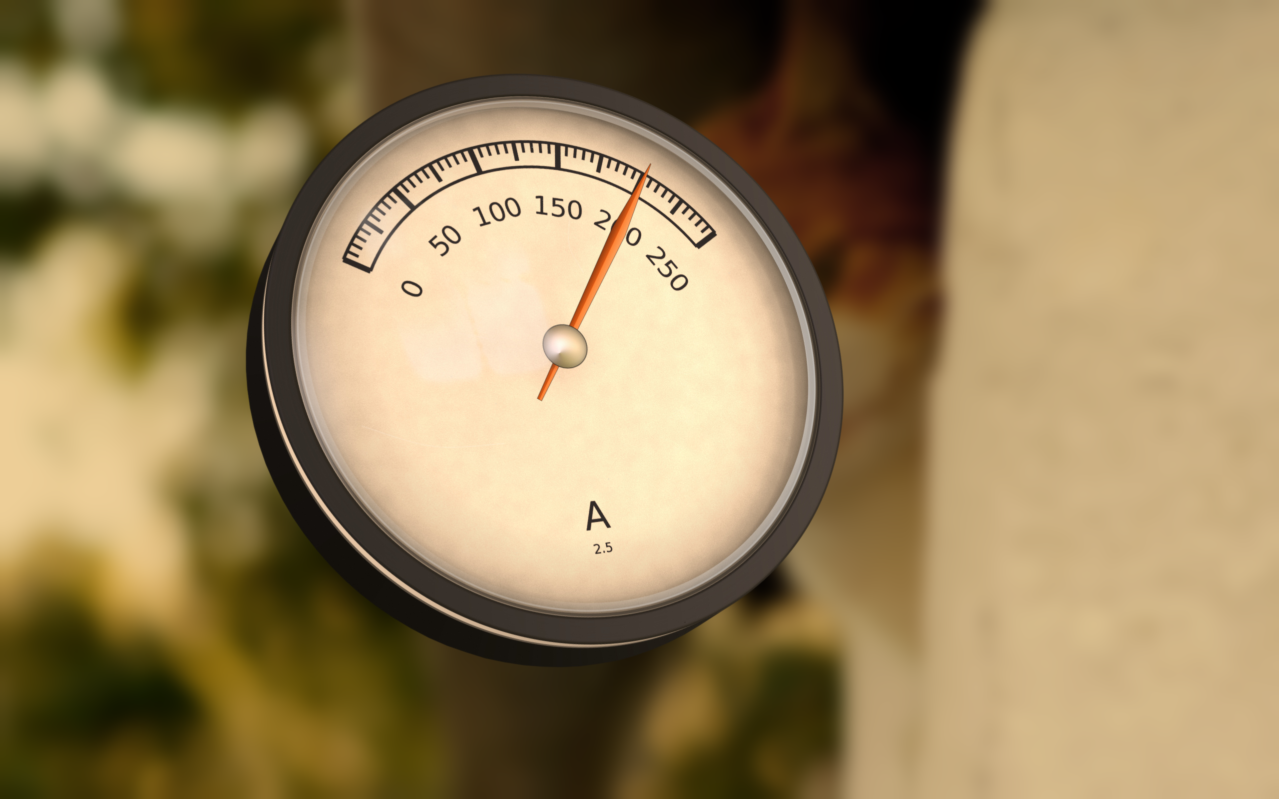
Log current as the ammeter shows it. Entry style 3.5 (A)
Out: 200 (A)
